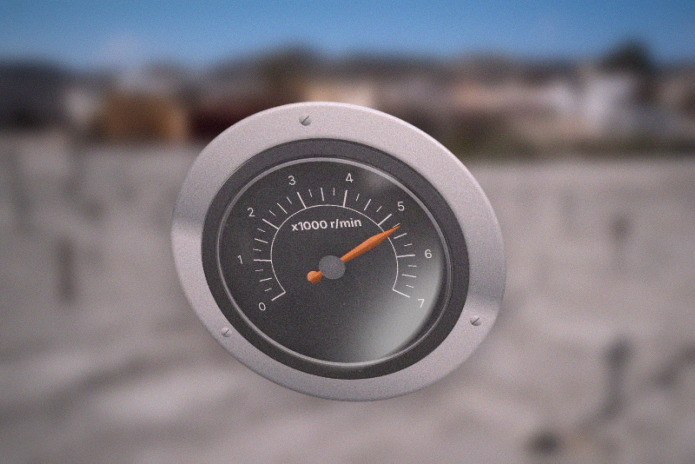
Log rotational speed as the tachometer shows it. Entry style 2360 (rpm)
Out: 5250 (rpm)
